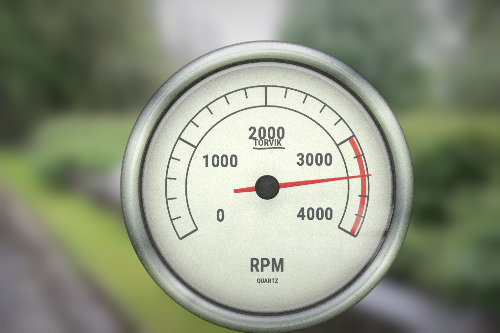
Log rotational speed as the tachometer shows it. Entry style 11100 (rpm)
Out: 3400 (rpm)
